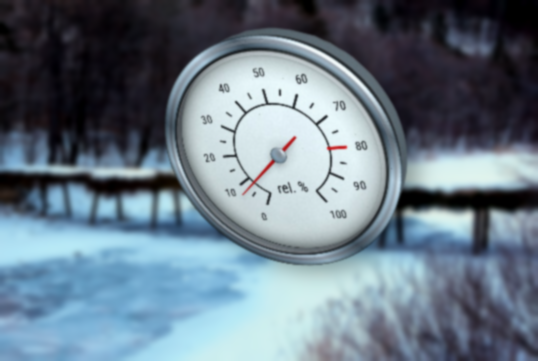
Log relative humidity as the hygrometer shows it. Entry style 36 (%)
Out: 7.5 (%)
